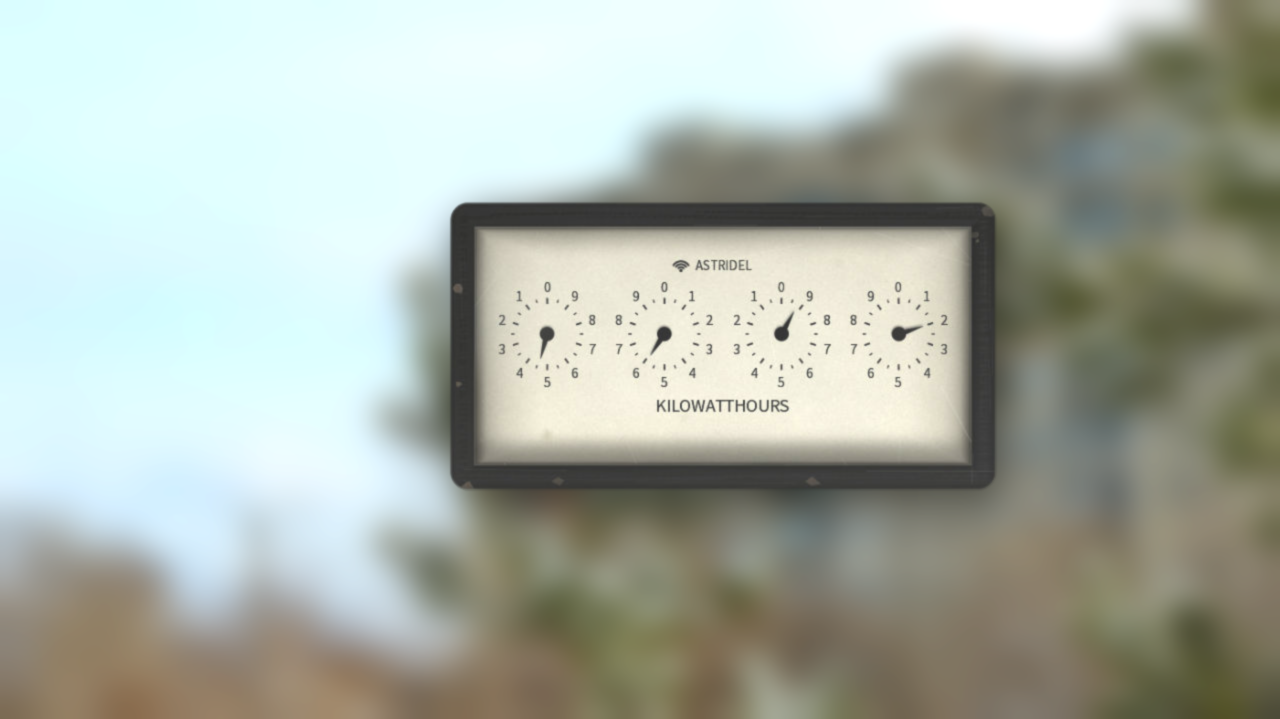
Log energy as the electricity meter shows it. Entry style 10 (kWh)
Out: 4592 (kWh)
